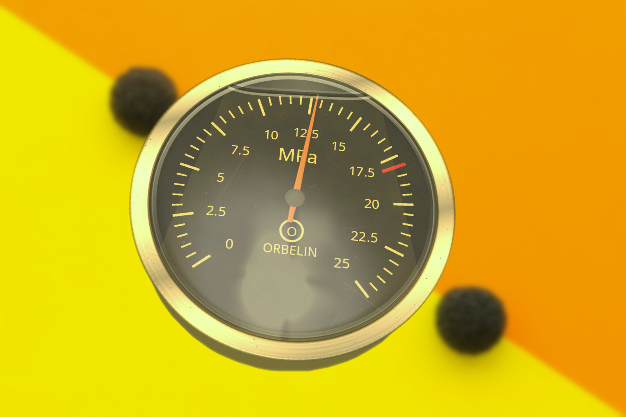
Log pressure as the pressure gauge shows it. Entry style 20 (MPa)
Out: 12.75 (MPa)
